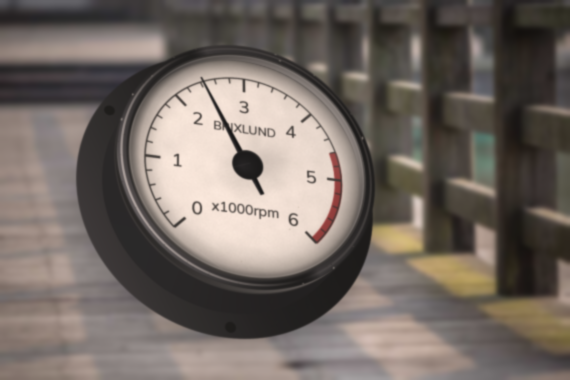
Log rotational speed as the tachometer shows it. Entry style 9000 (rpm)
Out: 2400 (rpm)
